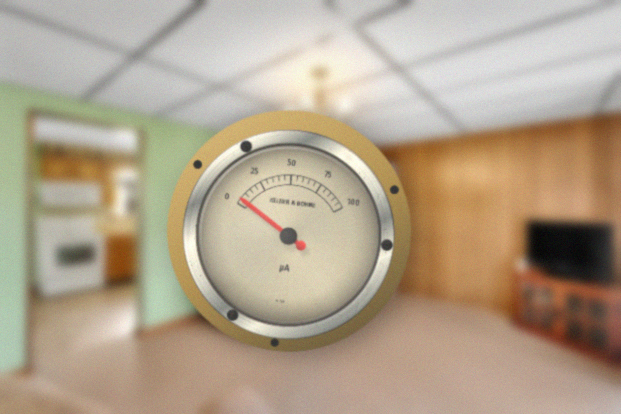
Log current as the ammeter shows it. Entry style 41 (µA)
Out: 5 (µA)
